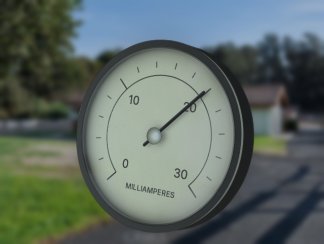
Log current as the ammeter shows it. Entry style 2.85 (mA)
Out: 20 (mA)
